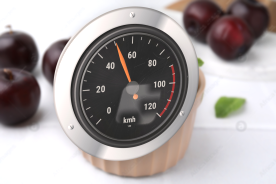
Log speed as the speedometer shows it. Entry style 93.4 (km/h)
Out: 50 (km/h)
